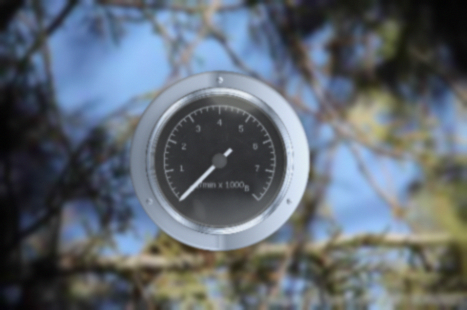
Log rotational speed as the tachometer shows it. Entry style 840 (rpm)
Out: 0 (rpm)
